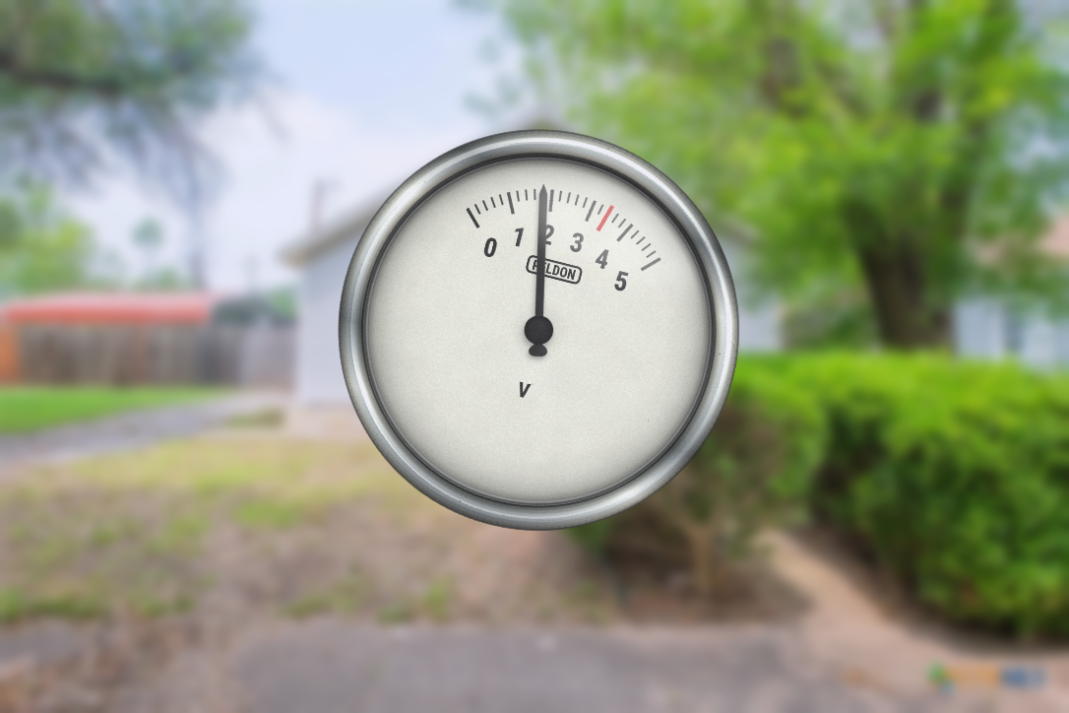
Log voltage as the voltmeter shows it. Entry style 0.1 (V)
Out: 1.8 (V)
